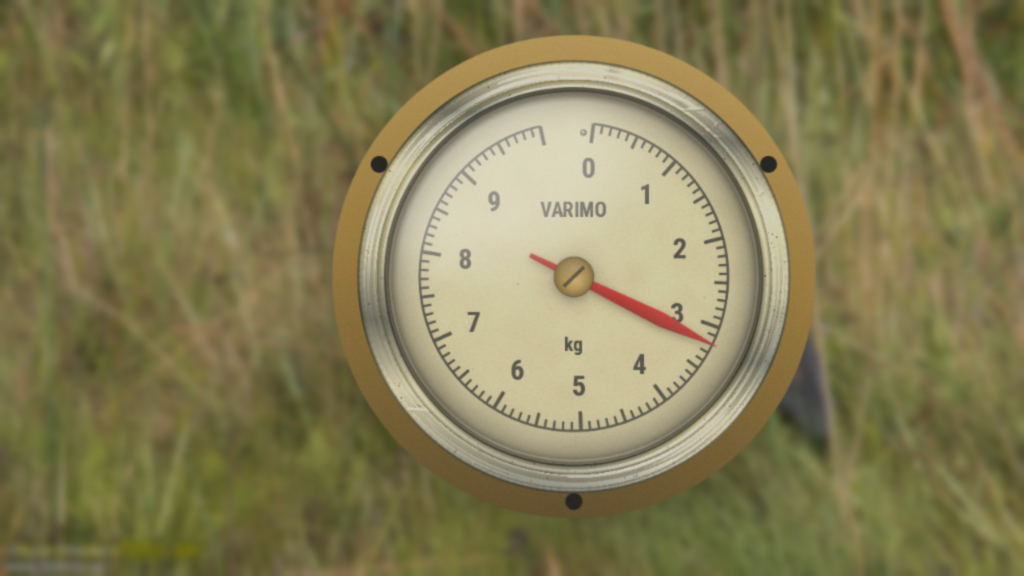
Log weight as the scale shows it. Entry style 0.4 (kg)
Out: 3.2 (kg)
